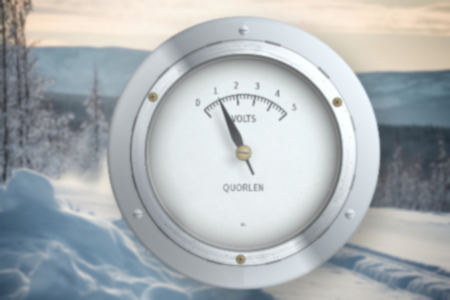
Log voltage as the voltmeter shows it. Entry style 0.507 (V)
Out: 1 (V)
